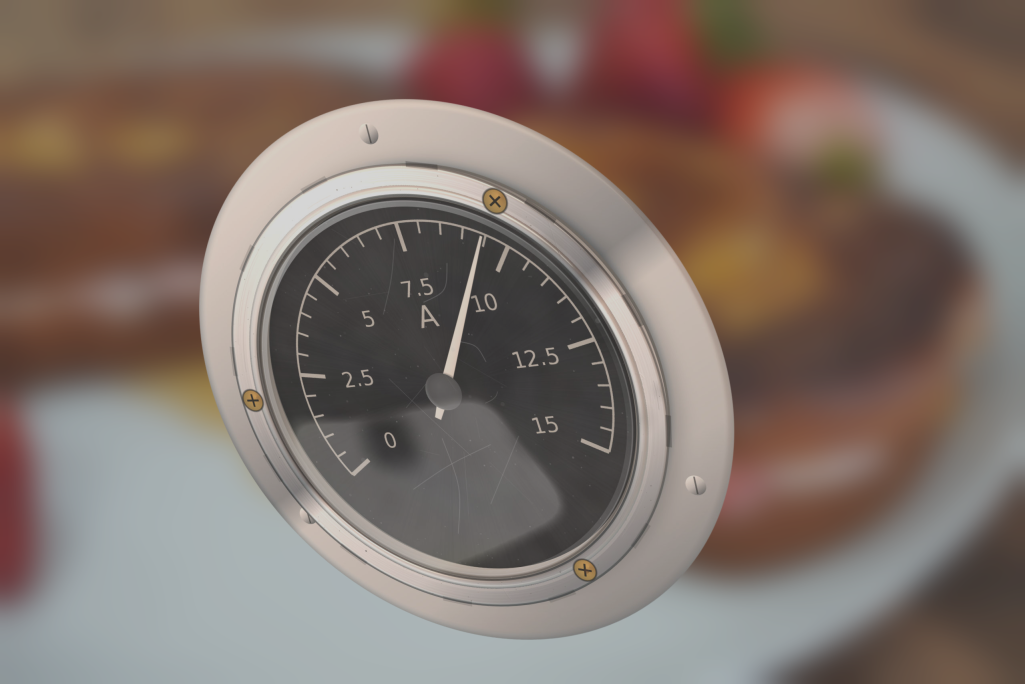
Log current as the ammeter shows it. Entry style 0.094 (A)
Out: 9.5 (A)
